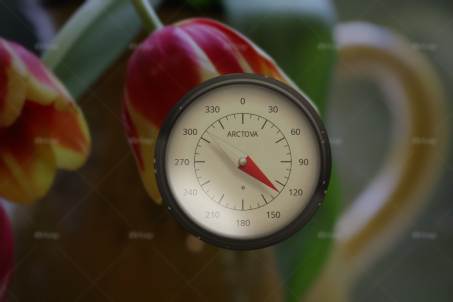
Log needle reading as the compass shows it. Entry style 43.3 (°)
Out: 130 (°)
